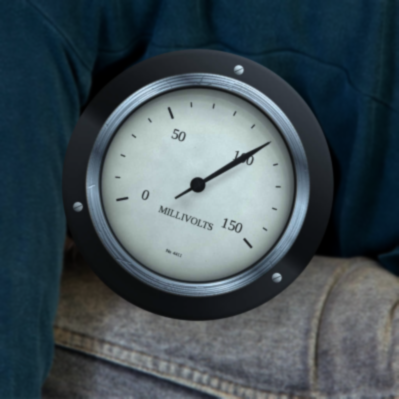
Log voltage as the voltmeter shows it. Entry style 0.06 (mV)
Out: 100 (mV)
